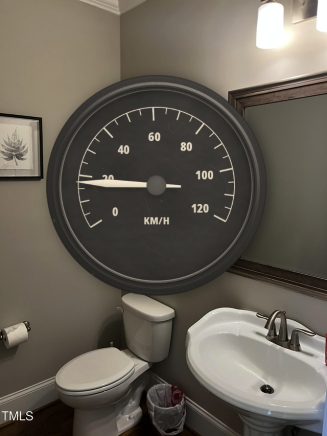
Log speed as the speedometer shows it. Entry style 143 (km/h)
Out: 17.5 (km/h)
